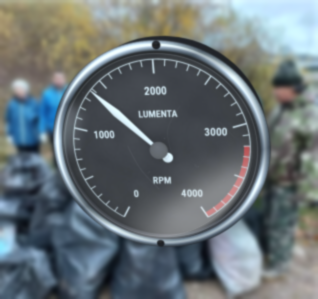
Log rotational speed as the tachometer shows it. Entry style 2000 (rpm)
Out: 1400 (rpm)
